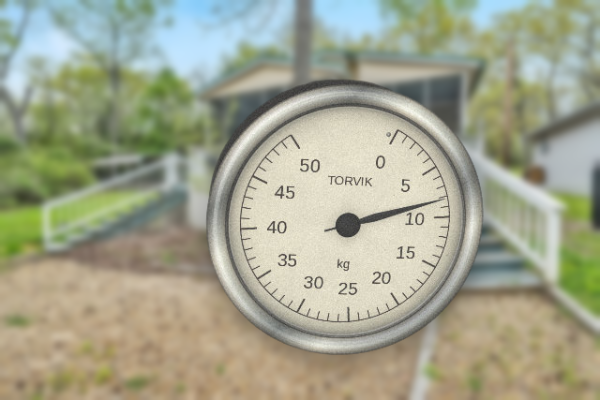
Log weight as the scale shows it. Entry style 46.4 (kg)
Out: 8 (kg)
